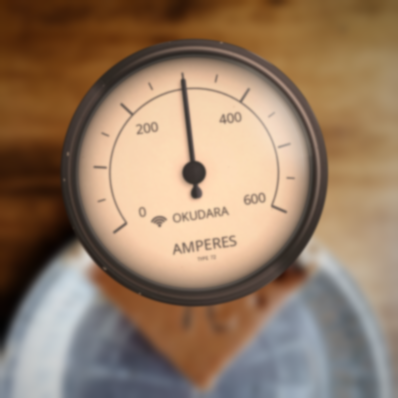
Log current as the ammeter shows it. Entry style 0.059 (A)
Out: 300 (A)
